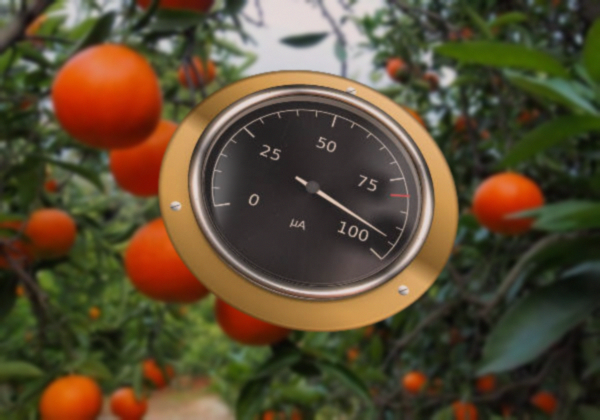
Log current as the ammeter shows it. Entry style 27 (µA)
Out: 95 (µA)
